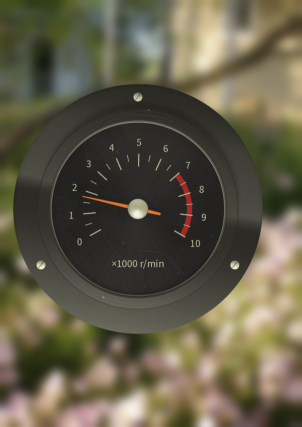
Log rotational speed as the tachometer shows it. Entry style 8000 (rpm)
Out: 1750 (rpm)
